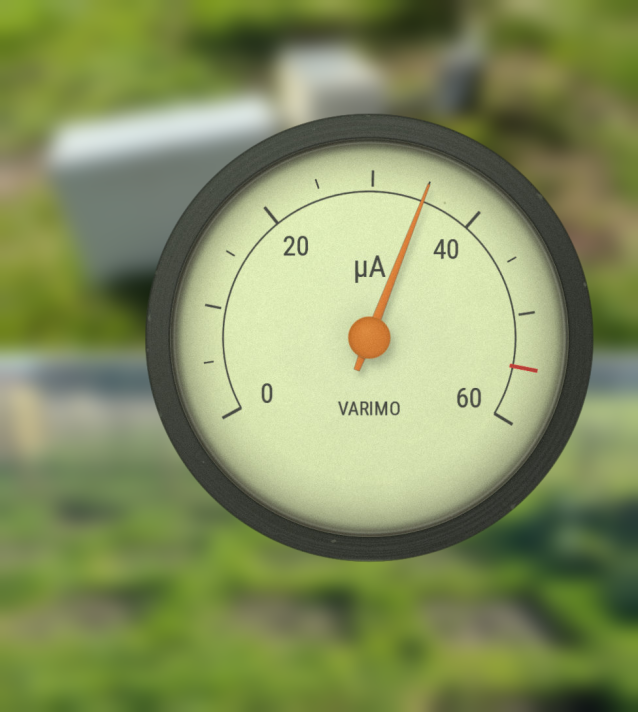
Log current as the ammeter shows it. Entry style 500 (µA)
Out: 35 (µA)
